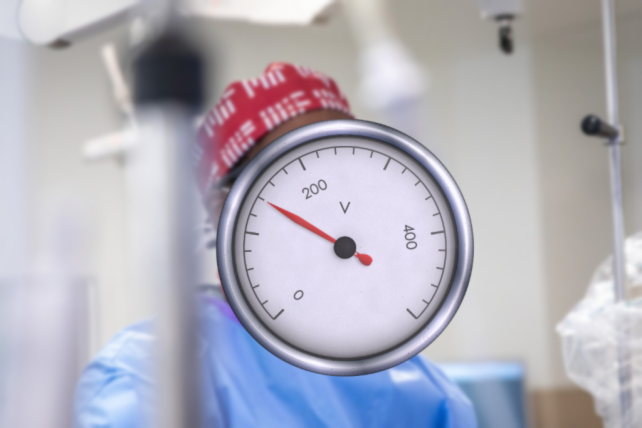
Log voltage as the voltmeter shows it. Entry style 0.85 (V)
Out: 140 (V)
